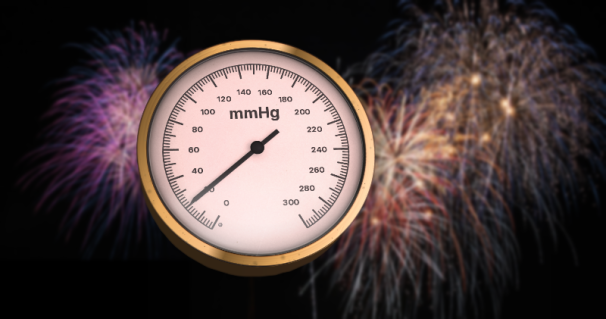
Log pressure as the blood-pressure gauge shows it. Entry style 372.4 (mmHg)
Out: 20 (mmHg)
